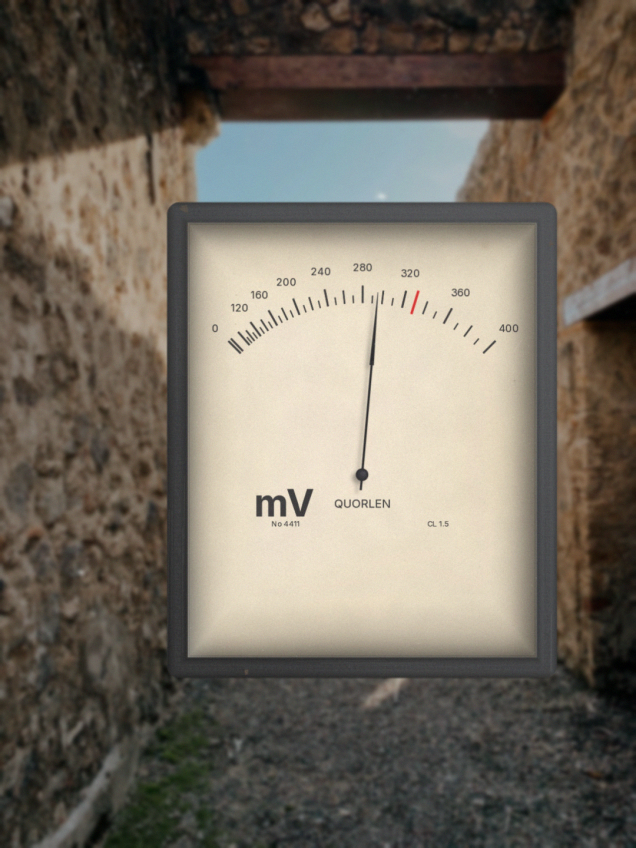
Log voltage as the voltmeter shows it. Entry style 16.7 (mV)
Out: 295 (mV)
